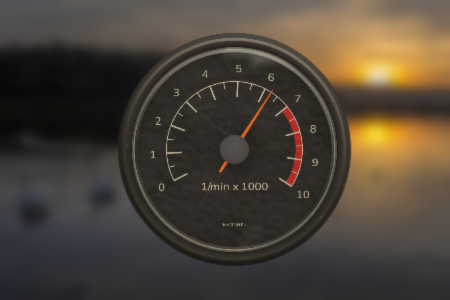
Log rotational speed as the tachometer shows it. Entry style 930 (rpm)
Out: 6250 (rpm)
